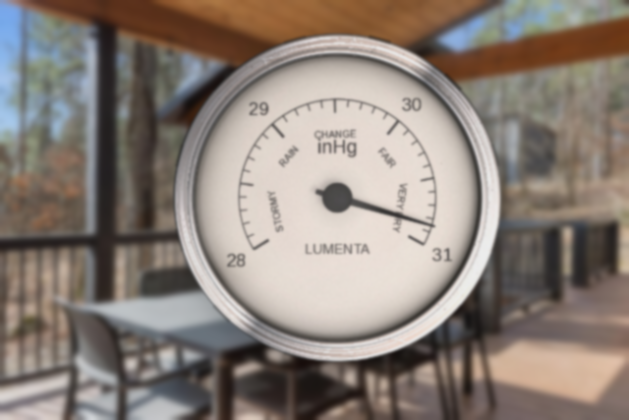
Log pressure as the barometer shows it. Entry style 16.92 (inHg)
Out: 30.85 (inHg)
